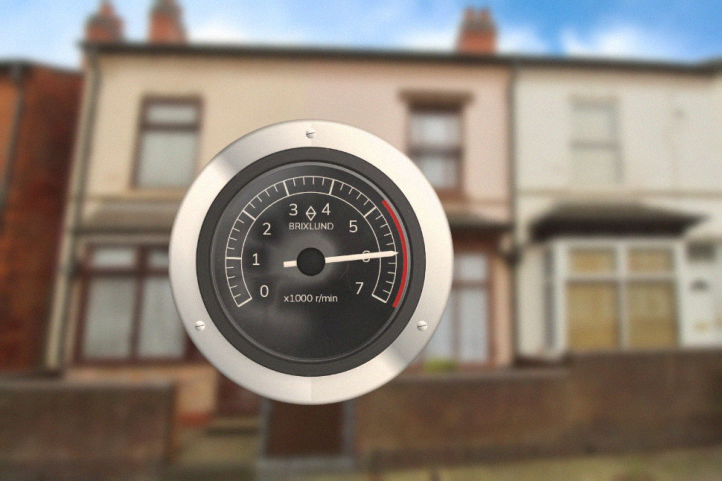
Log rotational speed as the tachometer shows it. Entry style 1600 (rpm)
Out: 6000 (rpm)
